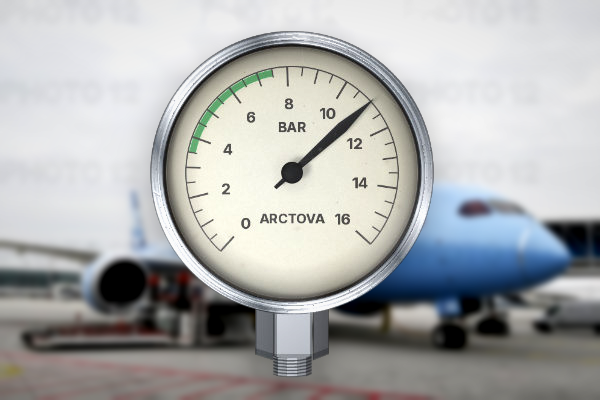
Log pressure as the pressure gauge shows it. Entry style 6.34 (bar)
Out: 11 (bar)
